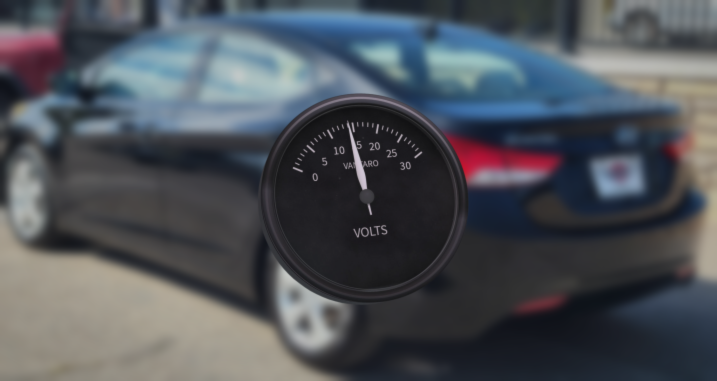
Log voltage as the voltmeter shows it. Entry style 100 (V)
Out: 14 (V)
